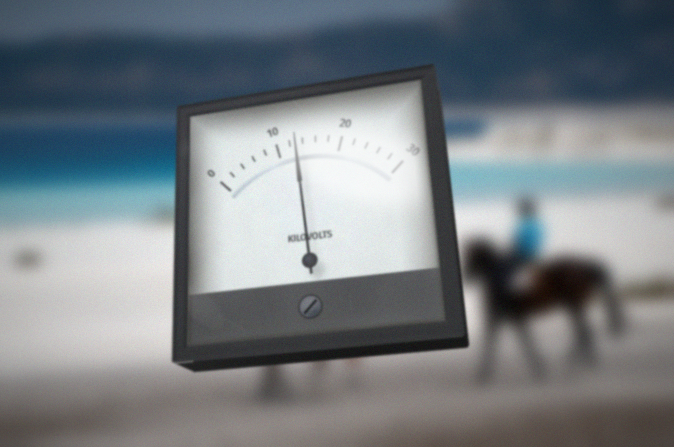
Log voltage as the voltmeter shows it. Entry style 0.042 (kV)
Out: 13 (kV)
